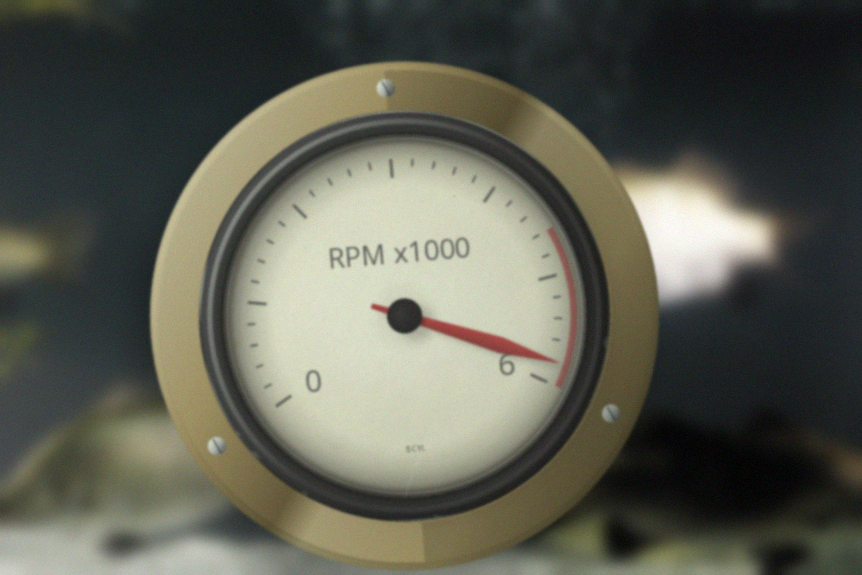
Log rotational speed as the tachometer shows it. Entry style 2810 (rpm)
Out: 5800 (rpm)
